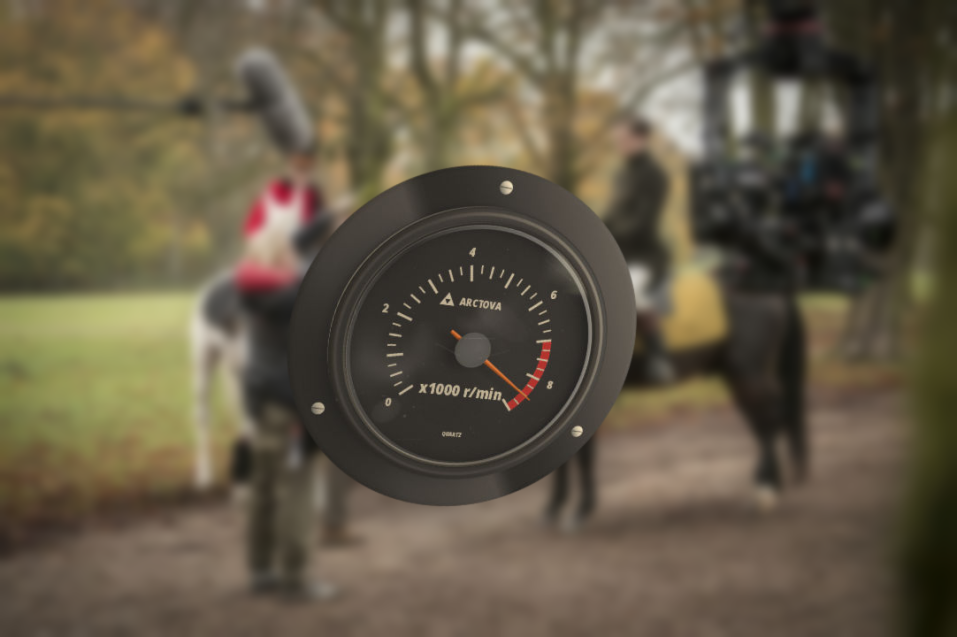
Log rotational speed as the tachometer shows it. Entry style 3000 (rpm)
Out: 8500 (rpm)
